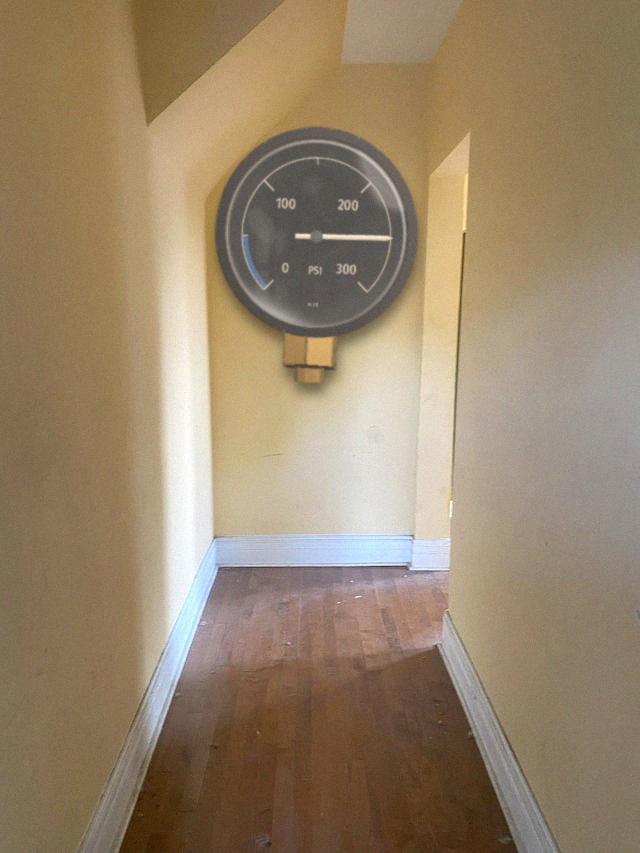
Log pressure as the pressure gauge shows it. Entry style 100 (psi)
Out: 250 (psi)
